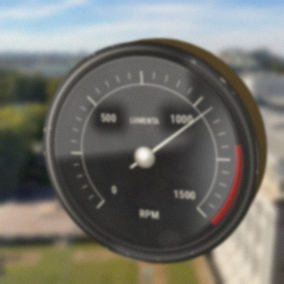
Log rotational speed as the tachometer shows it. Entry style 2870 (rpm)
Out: 1050 (rpm)
